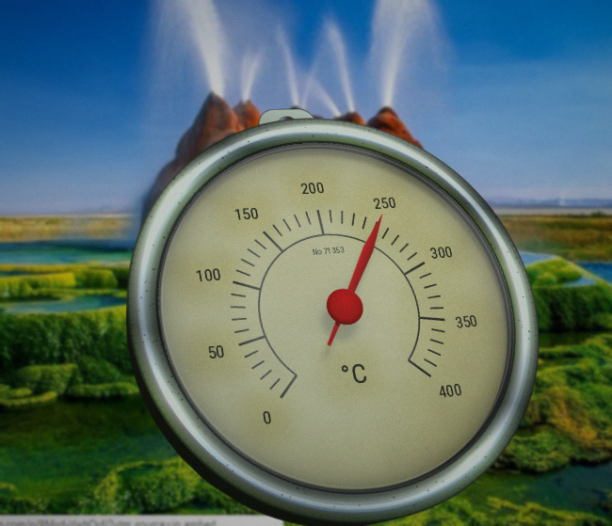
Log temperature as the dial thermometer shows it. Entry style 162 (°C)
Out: 250 (°C)
